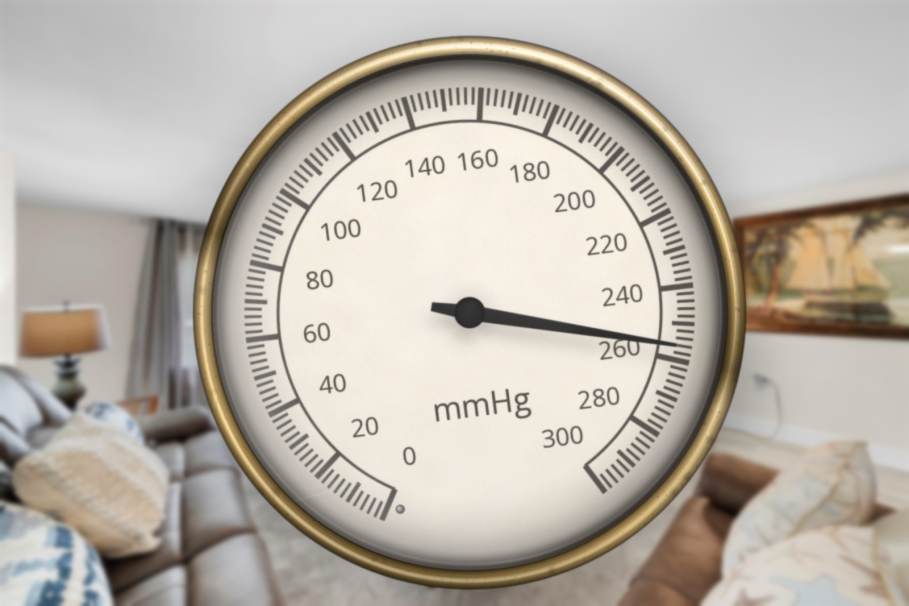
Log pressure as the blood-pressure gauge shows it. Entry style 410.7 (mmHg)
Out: 256 (mmHg)
